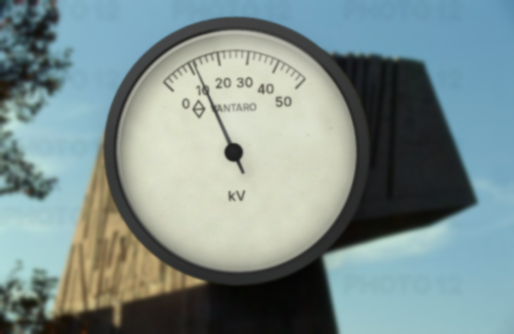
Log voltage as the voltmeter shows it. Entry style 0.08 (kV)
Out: 12 (kV)
